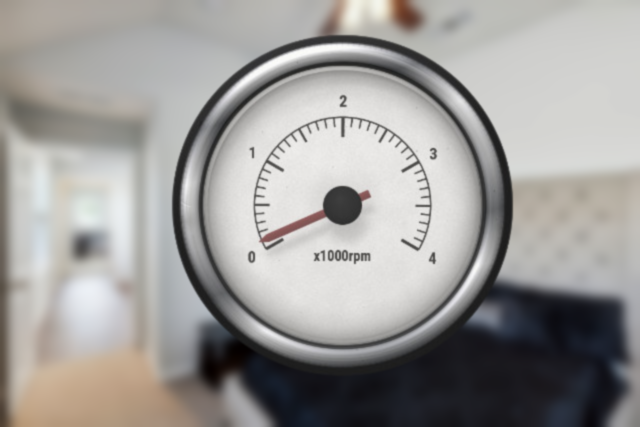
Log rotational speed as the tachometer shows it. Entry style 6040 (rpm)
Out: 100 (rpm)
